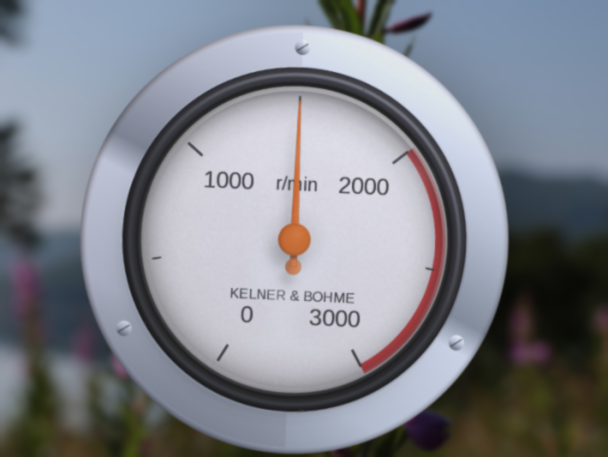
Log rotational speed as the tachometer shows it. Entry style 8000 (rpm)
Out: 1500 (rpm)
